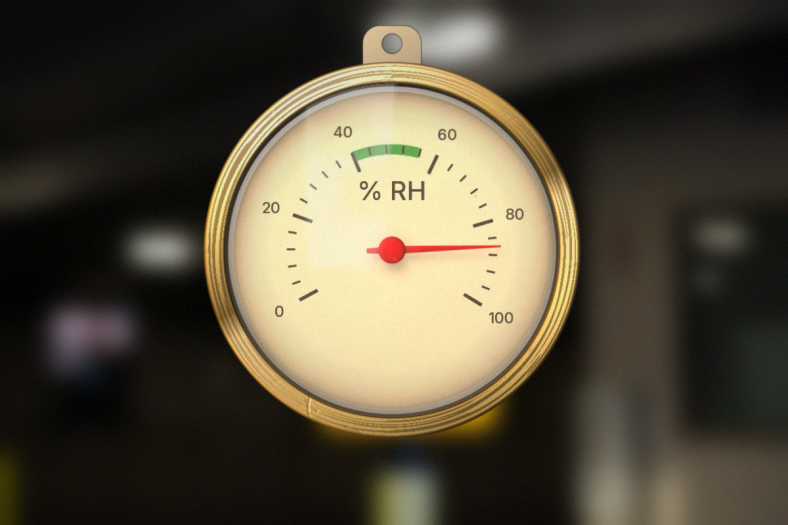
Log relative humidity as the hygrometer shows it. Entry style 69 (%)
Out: 86 (%)
